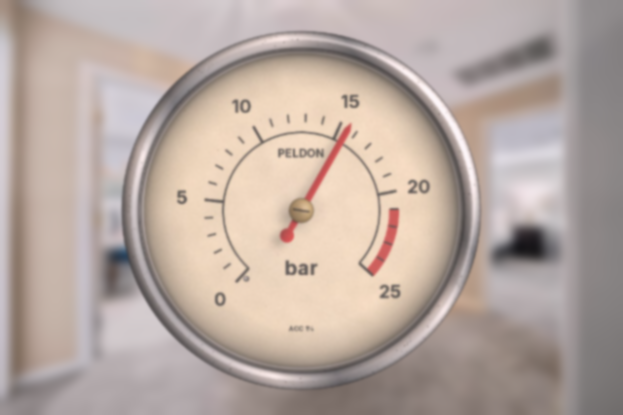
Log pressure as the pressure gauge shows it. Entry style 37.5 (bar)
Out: 15.5 (bar)
